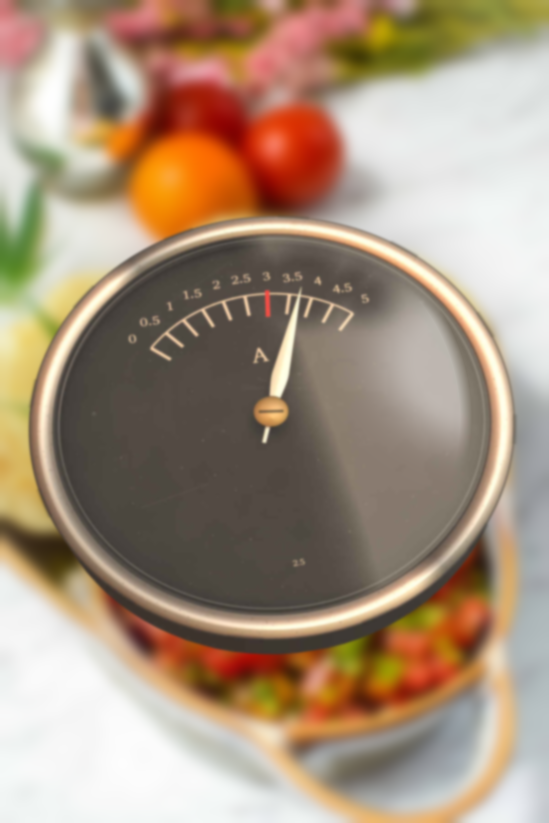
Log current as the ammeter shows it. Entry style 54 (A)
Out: 3.75 (A)
